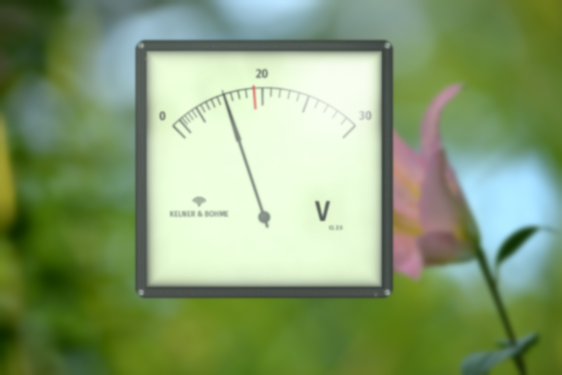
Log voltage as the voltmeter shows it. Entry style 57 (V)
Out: 15 (V)
